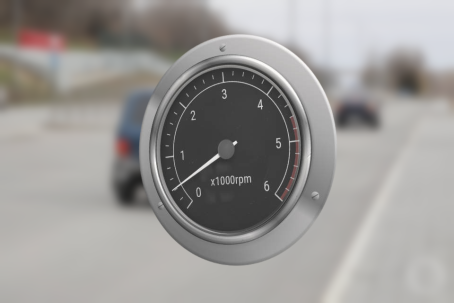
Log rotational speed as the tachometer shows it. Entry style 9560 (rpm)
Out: 400 (rpm)
